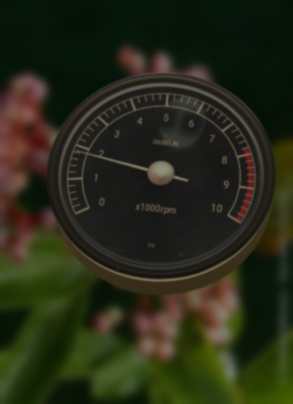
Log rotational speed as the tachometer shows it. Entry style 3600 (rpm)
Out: 1800 (rpm)
